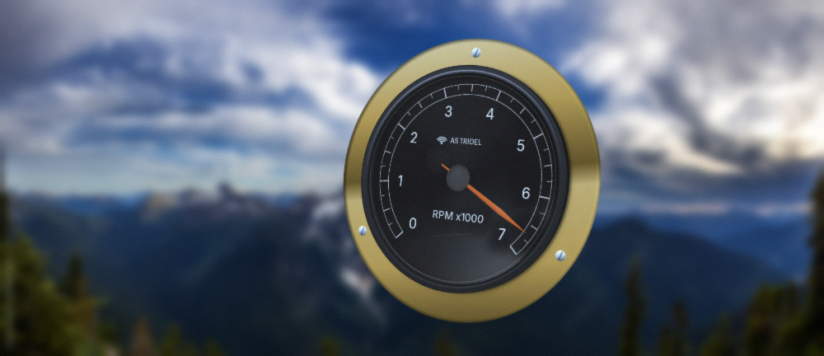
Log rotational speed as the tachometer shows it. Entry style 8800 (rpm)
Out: 6625 (rpm)
